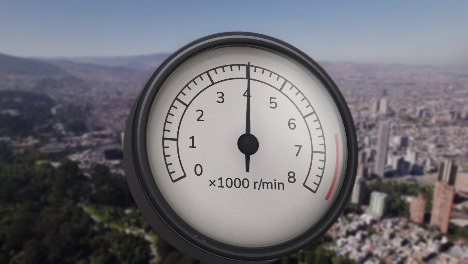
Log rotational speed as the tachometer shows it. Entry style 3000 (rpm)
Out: 4000 (rpm)
